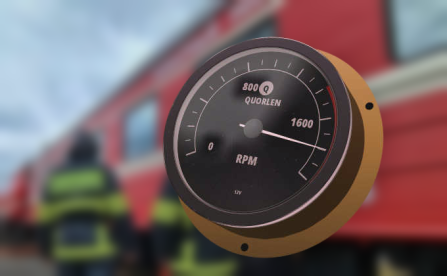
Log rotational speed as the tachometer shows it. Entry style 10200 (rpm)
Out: 1800 (rpm)
